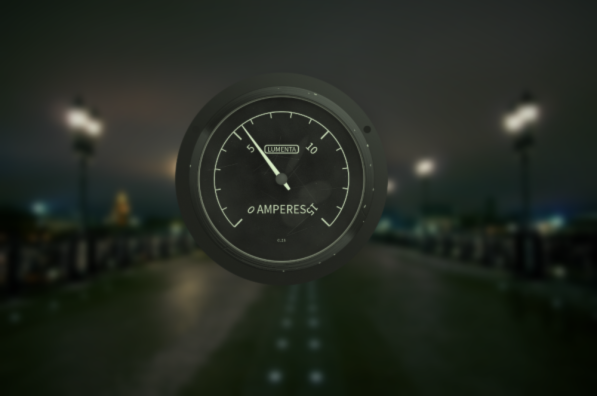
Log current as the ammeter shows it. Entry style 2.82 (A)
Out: 5.5 (A)
